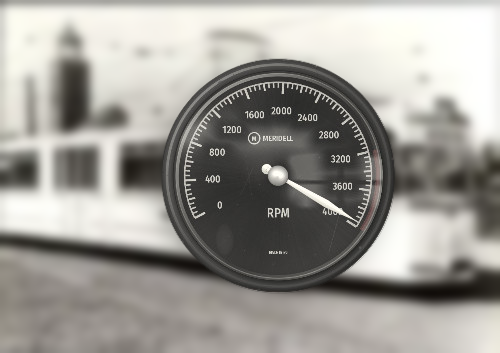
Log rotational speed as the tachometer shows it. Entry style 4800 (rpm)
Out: 3950 (rpm)
